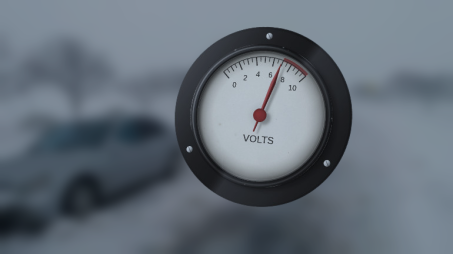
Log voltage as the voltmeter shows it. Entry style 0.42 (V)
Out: 7 (V)
